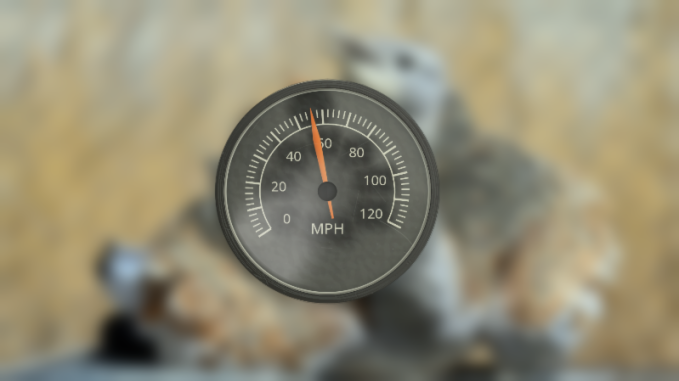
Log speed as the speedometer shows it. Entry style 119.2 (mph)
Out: 56 (mph)
